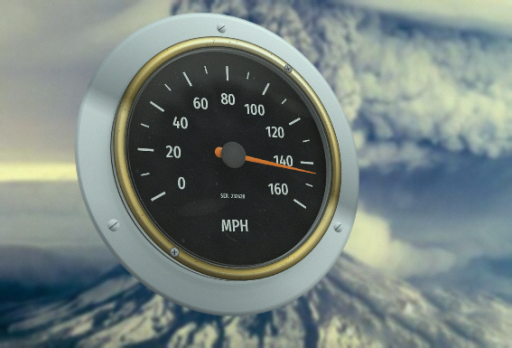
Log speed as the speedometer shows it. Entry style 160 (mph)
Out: 145 (mph)
